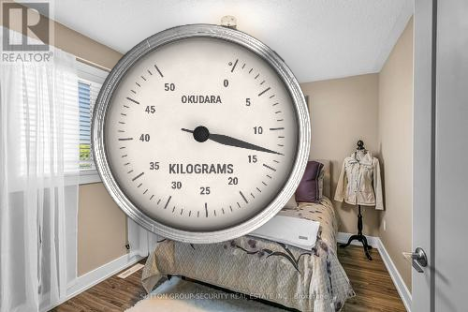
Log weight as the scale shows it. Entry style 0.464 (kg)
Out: 13 (kg)
